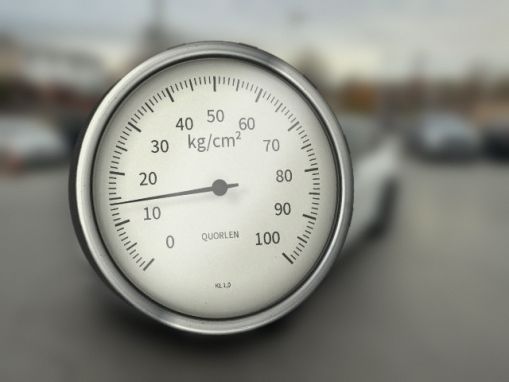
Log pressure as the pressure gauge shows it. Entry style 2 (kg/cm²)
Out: 14 (kg/cm²)
